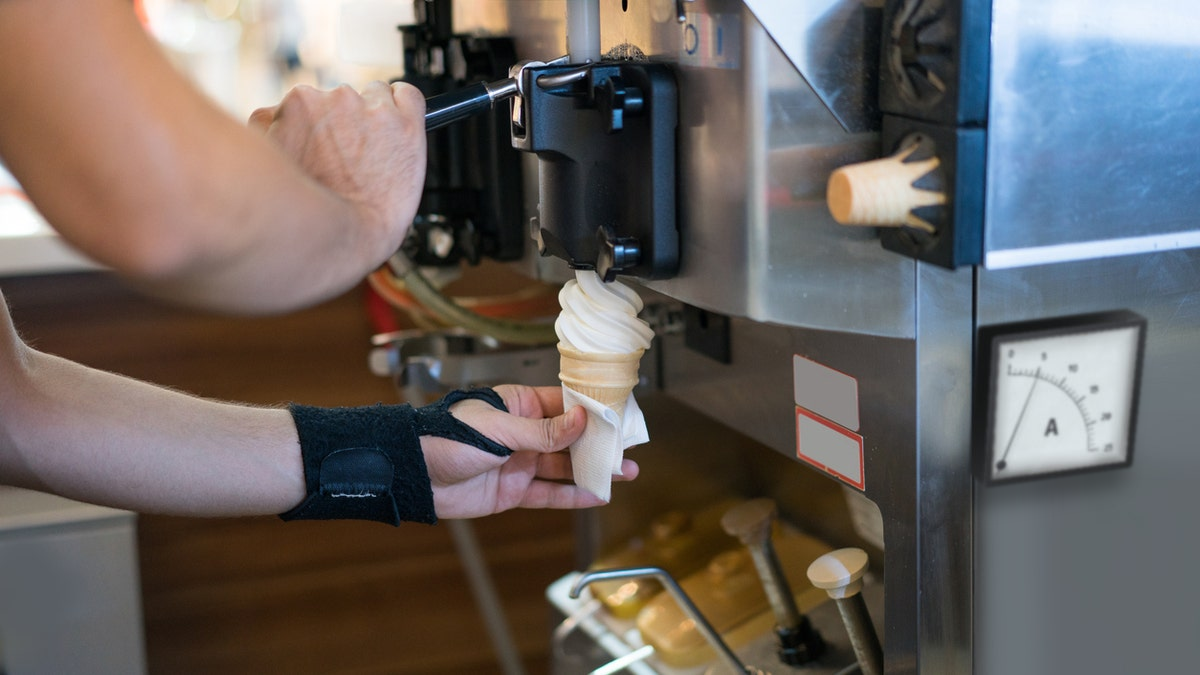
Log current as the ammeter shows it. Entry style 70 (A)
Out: 5 (A)
